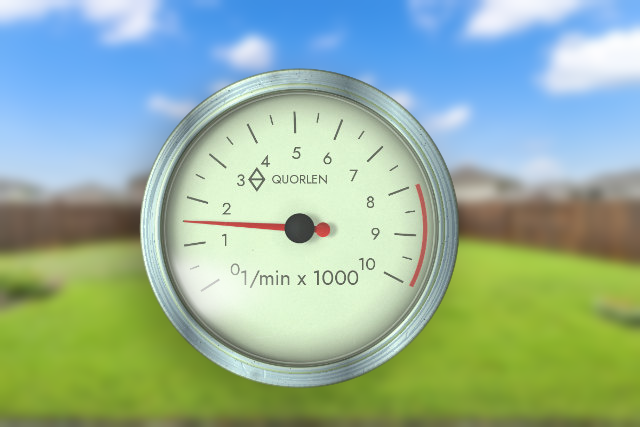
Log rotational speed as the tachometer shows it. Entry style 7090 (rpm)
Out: 1500 (rpm)
